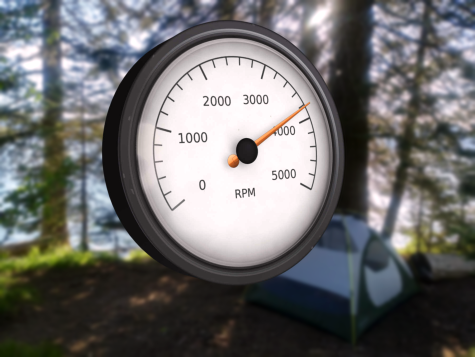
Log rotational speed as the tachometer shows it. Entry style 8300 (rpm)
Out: 3800 (rpm)
